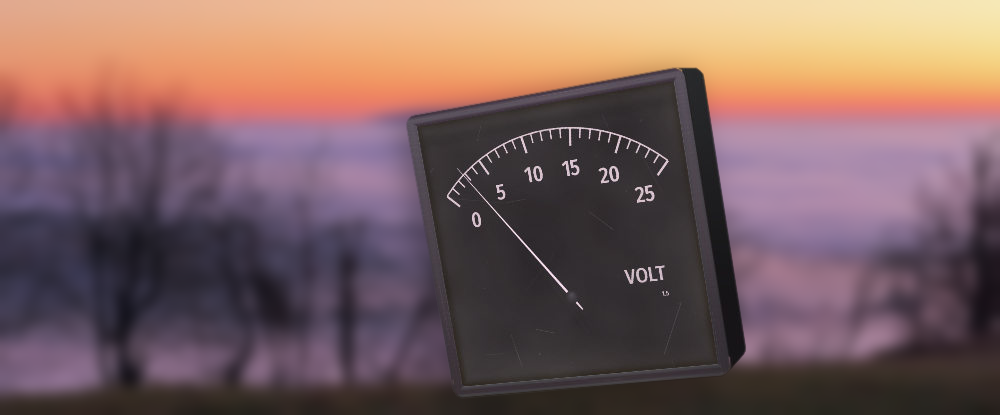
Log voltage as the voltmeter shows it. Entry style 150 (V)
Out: 3 (V)
